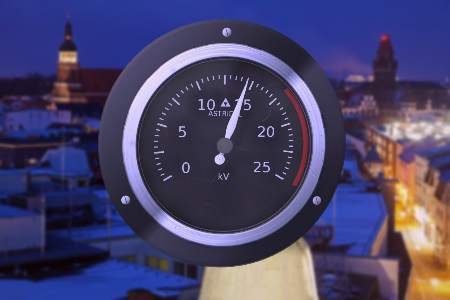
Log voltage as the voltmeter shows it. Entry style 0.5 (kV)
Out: 14.5 (kV)
